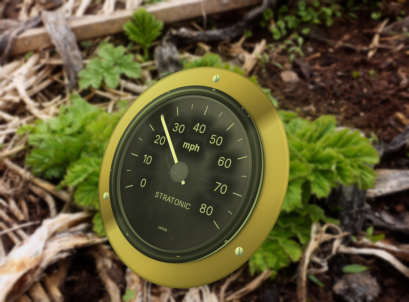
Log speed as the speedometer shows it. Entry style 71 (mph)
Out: 25 (mph)
